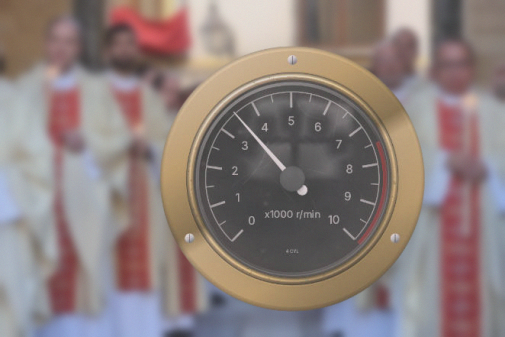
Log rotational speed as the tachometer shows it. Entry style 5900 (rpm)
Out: 3500 (rpm)
